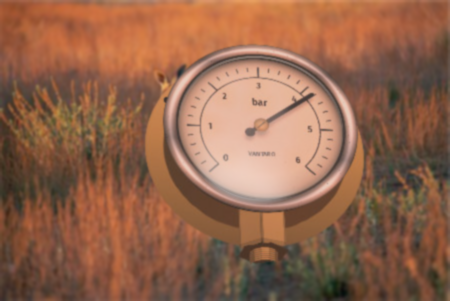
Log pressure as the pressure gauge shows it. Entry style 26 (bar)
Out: 4.2 (bar)
